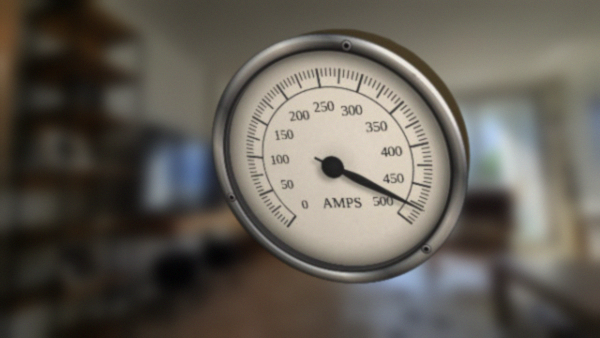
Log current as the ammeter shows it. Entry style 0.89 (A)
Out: 475 (A)
